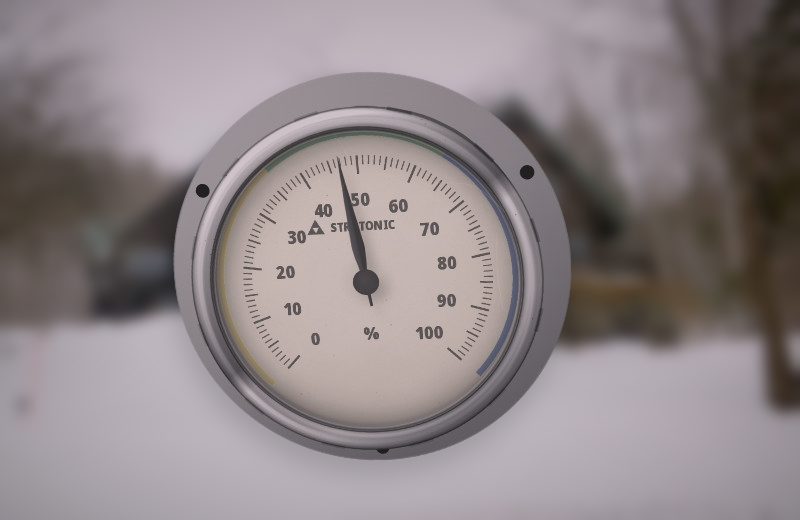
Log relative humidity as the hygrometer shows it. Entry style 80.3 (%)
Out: 47 (%)
